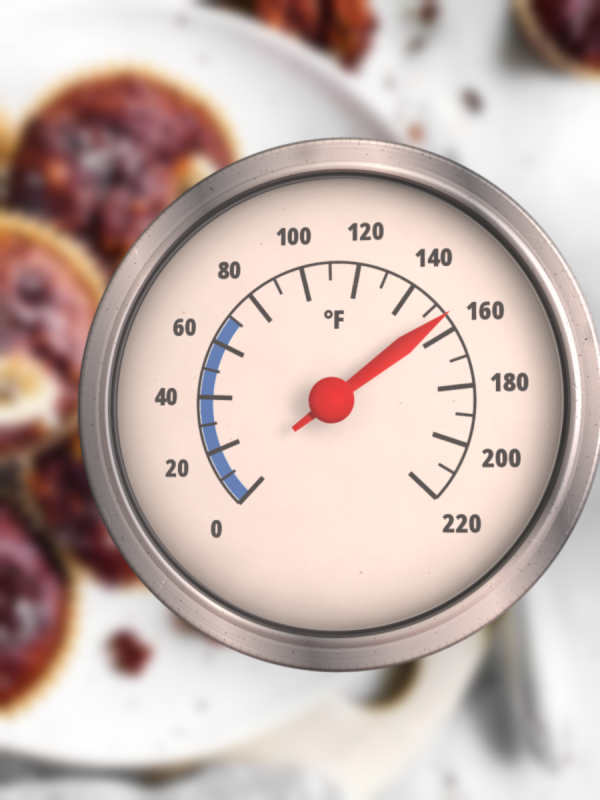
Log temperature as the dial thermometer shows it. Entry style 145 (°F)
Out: 155 (°F)
